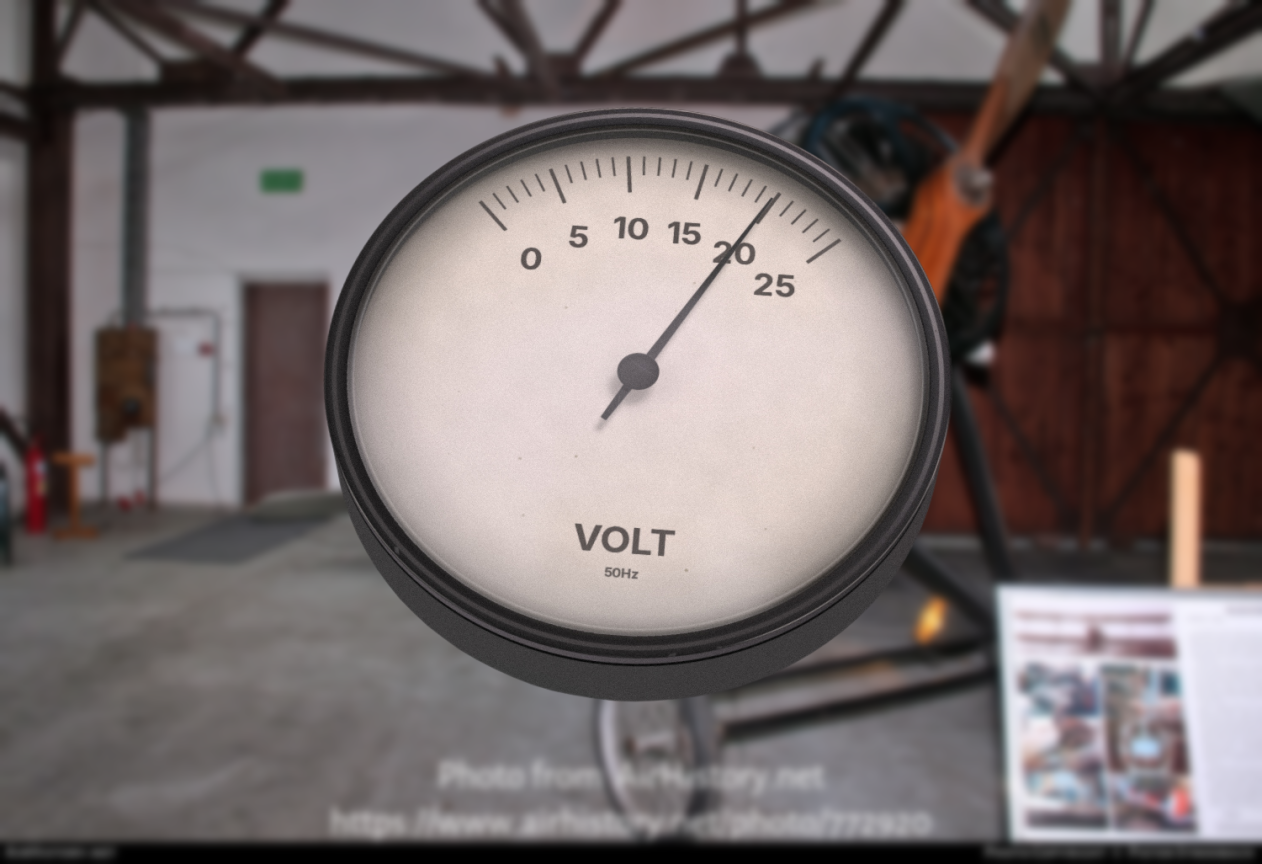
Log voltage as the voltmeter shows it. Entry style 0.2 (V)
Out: 20 (V)
